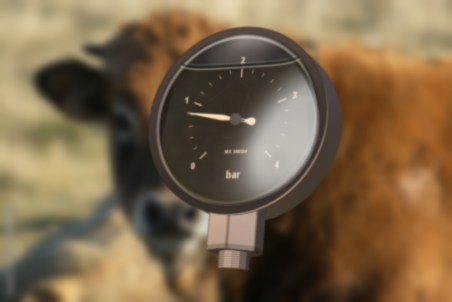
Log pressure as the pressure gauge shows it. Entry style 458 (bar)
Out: 0.8 (bar)
